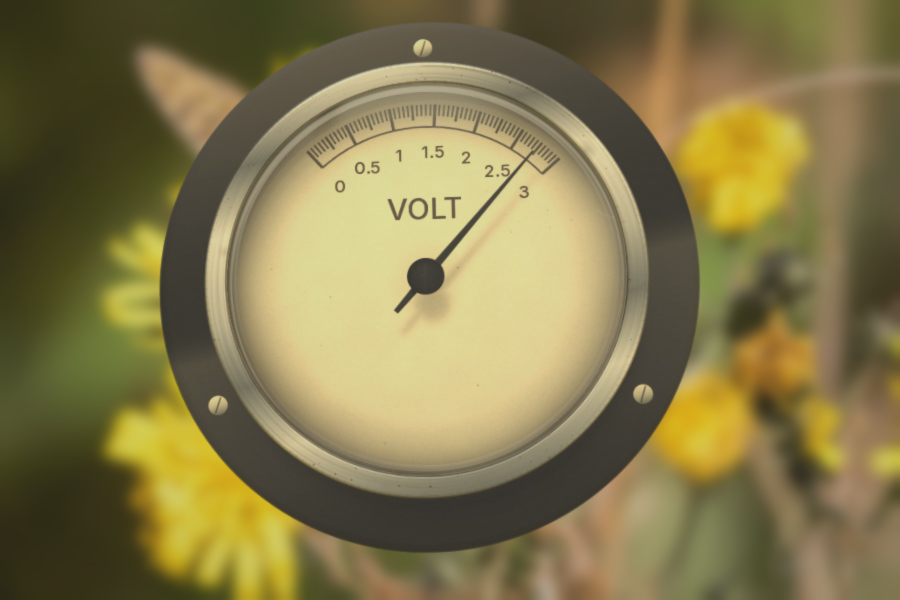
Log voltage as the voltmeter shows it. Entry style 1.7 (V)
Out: 2.75 (V)
